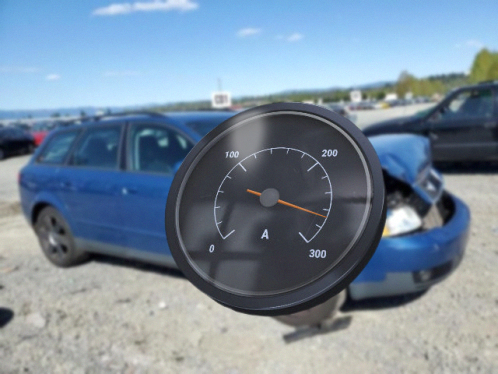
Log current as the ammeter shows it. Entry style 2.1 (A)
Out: 270 (A)
